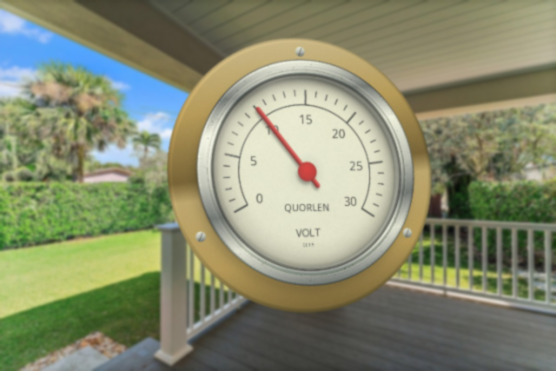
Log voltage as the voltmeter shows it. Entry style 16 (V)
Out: 10 (V)
